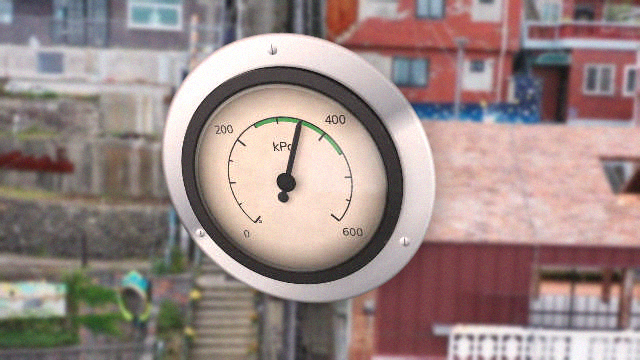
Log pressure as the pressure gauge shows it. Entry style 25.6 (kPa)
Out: 350 (kPa)
